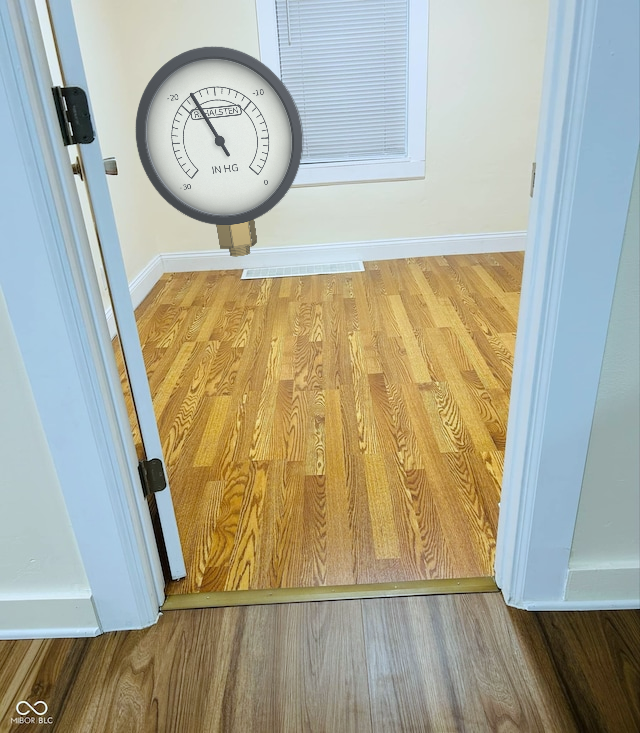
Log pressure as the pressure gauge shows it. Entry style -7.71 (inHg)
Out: -18 (inHg)
